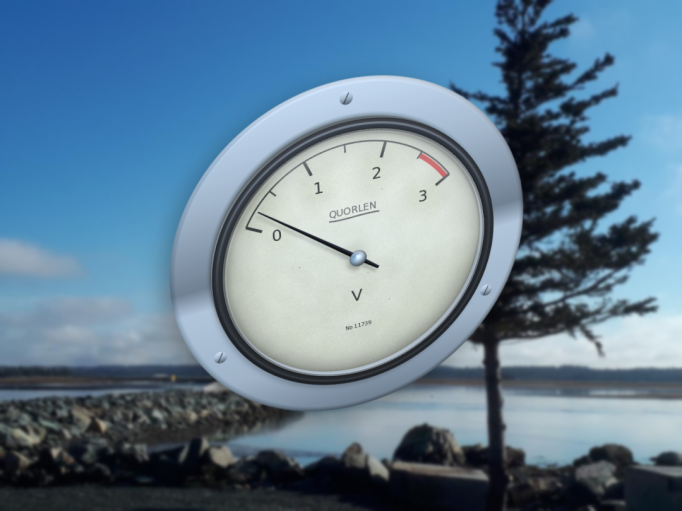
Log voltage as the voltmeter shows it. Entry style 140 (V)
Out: 0.25 (V)
